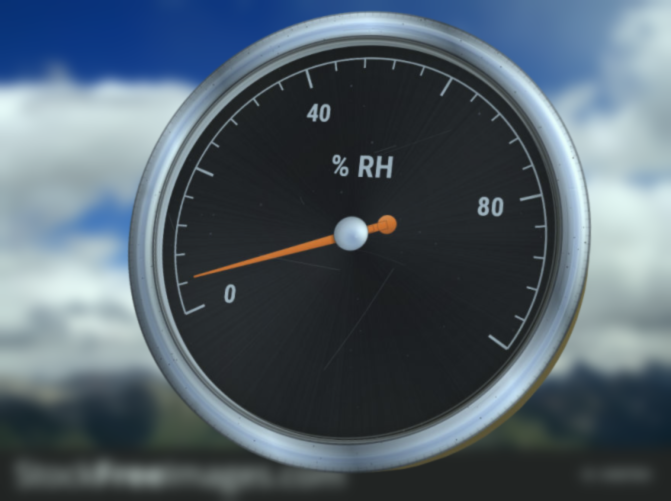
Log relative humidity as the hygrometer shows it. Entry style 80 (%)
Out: 4 (%)
